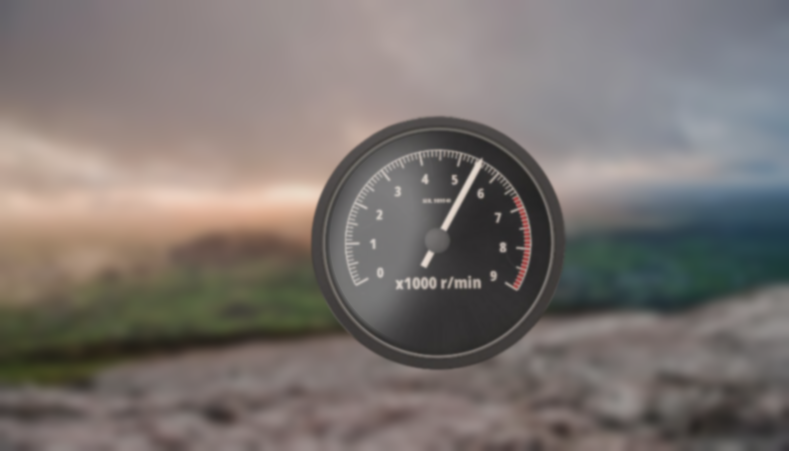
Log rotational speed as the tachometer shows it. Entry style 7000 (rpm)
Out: 5500 (rpm)
